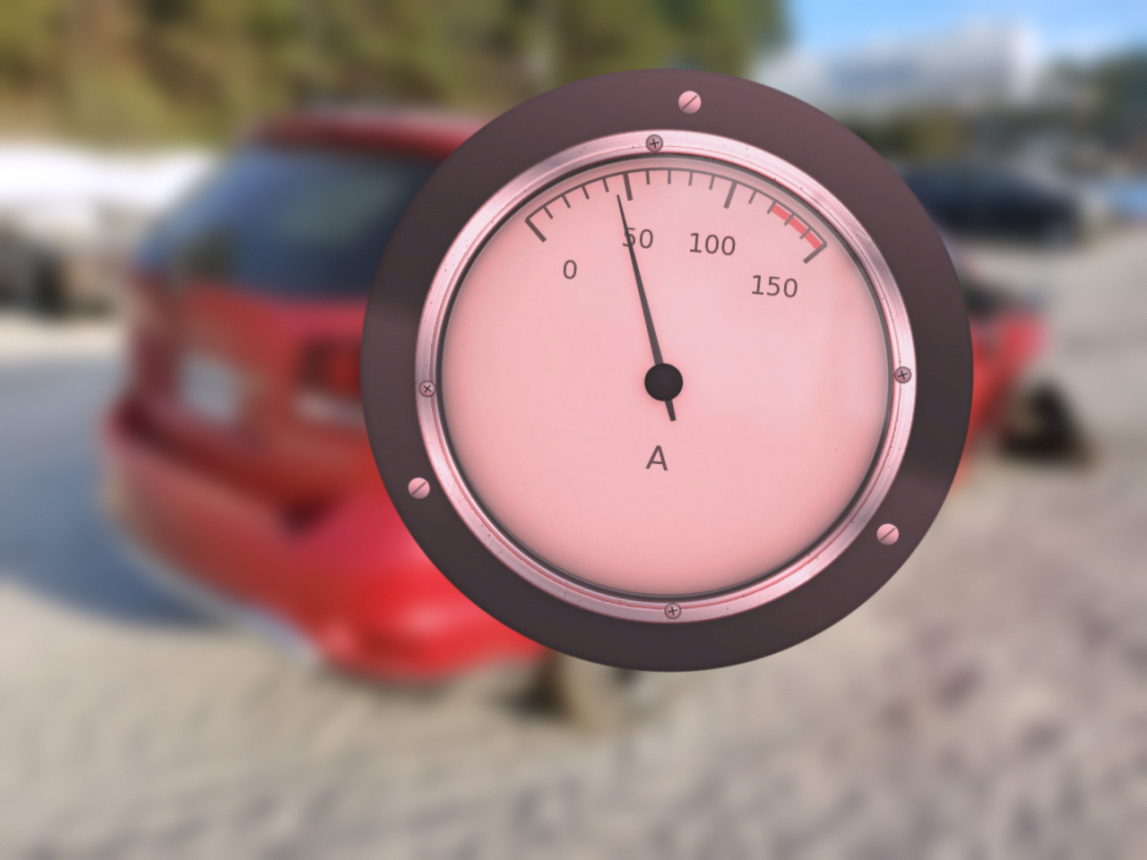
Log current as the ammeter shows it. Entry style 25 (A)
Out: 45 (A)
